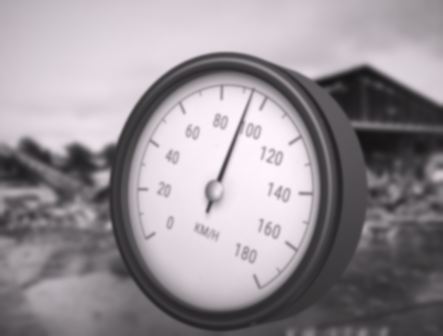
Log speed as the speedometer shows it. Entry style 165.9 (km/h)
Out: 95 (km/h)
